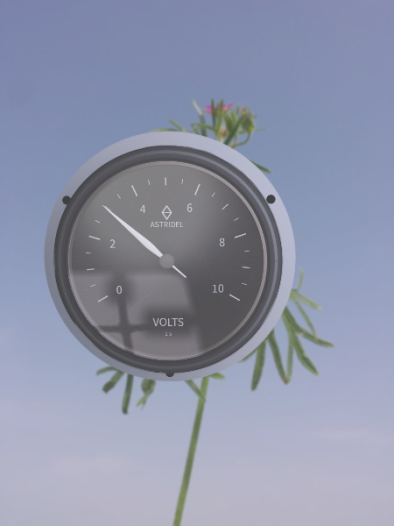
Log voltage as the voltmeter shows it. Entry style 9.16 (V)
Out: 3 (V)
